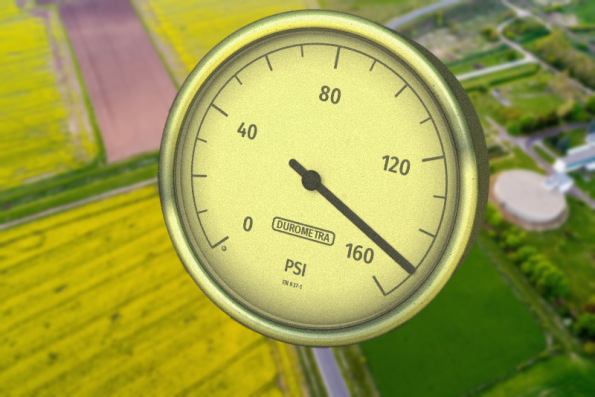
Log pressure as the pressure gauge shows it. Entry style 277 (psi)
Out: 150 (psi)
